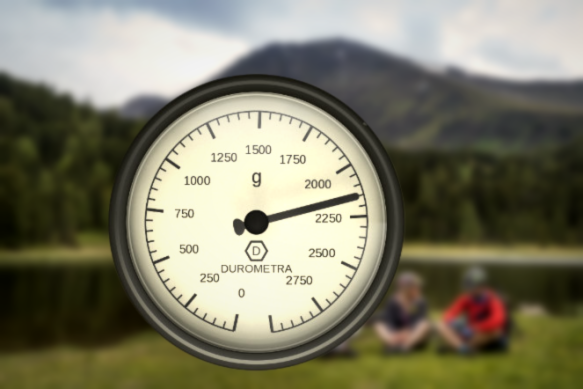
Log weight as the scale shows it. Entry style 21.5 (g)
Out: 2150 (g)
